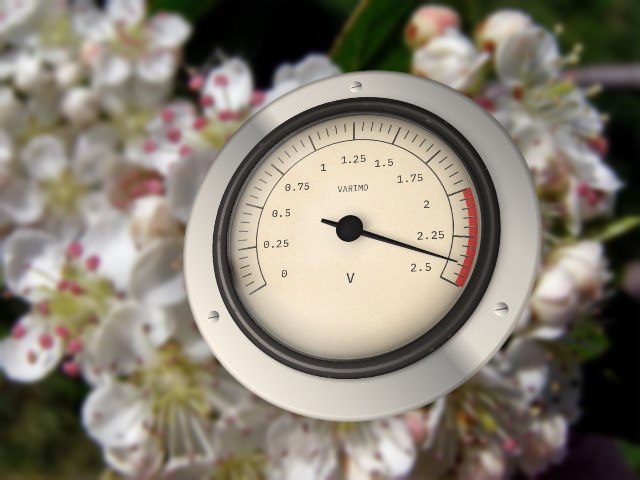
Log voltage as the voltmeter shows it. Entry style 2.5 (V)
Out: 2.4 (V)
